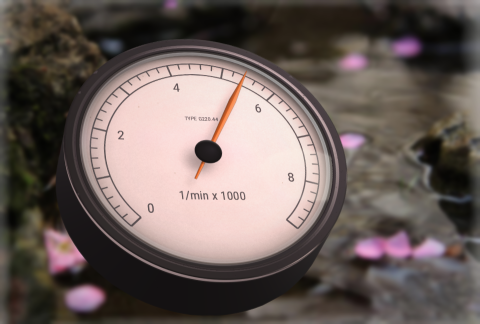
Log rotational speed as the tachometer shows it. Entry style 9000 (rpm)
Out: 5400 (rpm)
